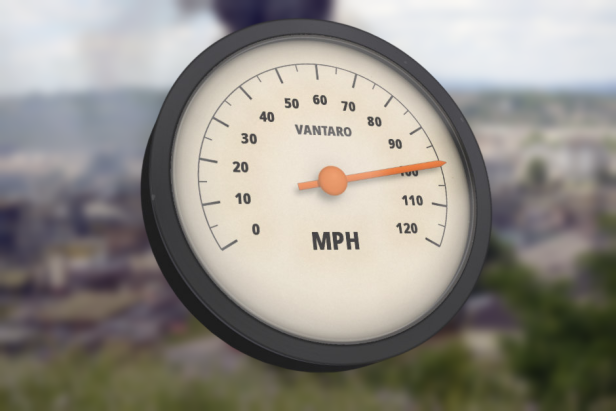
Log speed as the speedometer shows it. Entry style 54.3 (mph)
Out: 100 (mph)
